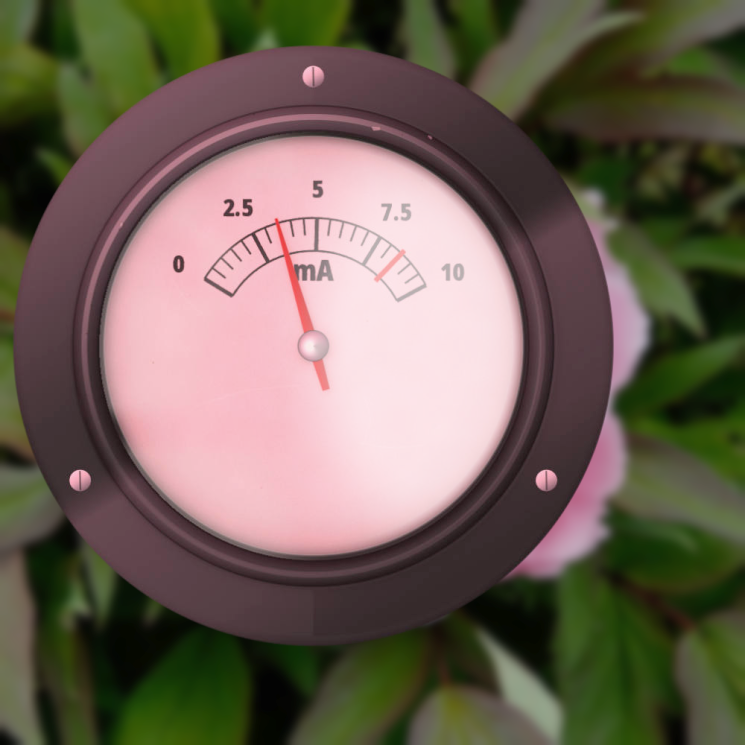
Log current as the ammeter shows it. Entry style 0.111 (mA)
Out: 3.5 (mA)
